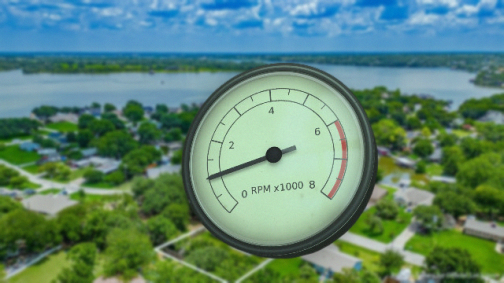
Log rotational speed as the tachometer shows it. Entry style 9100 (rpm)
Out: 1000 (rpm)
